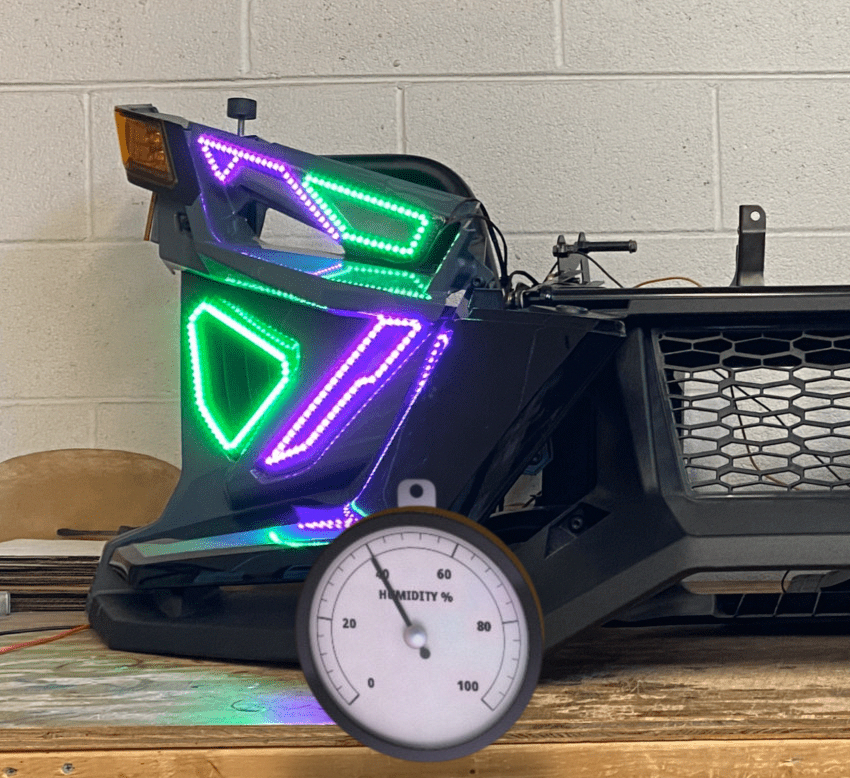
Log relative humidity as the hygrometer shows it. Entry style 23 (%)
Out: 40 (%)
